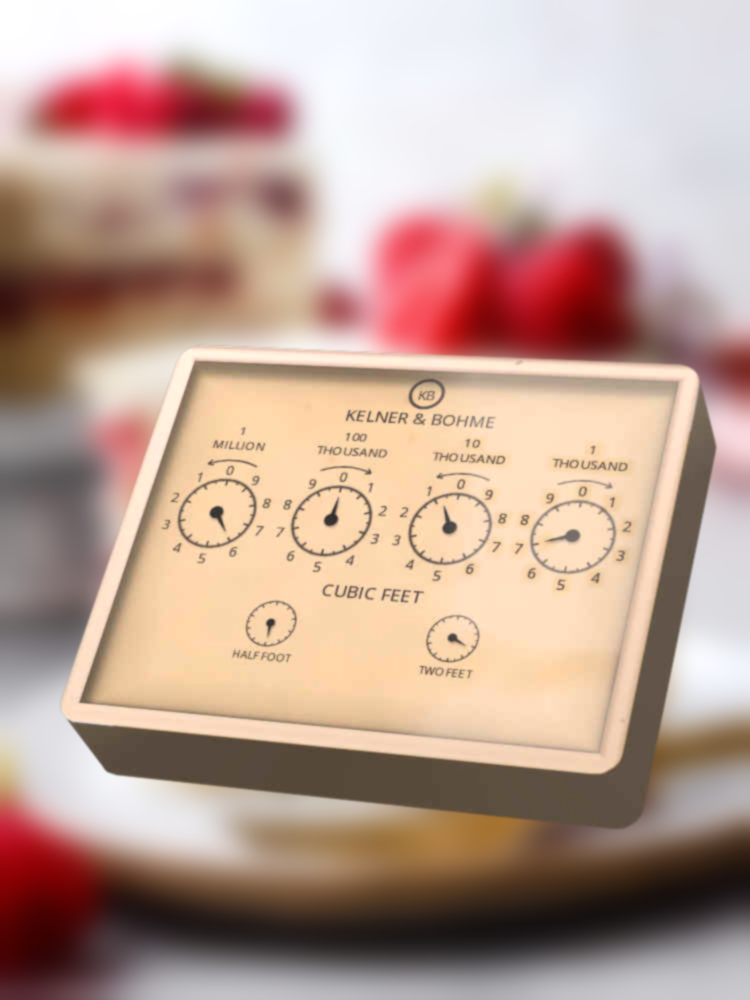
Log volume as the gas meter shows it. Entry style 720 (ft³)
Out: 600700 (ft³)
